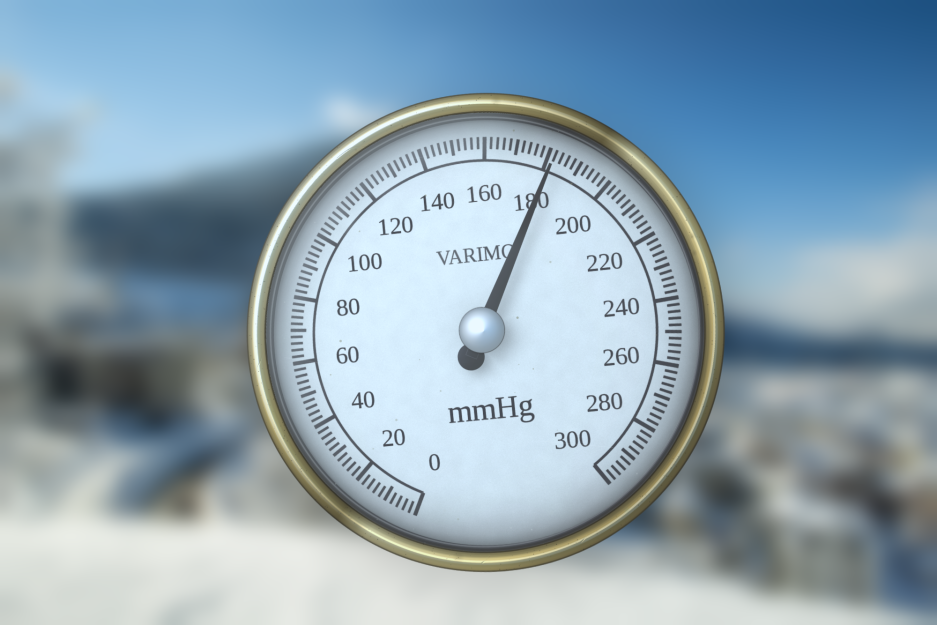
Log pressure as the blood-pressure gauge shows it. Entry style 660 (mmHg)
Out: 182 (mmHg)
